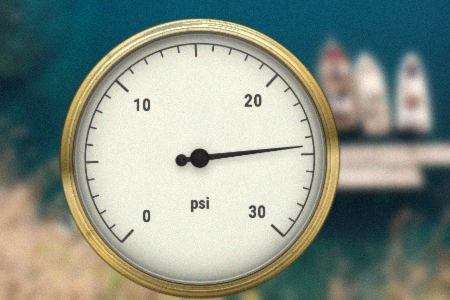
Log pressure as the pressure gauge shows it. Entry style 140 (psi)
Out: 24.5 (psi)
